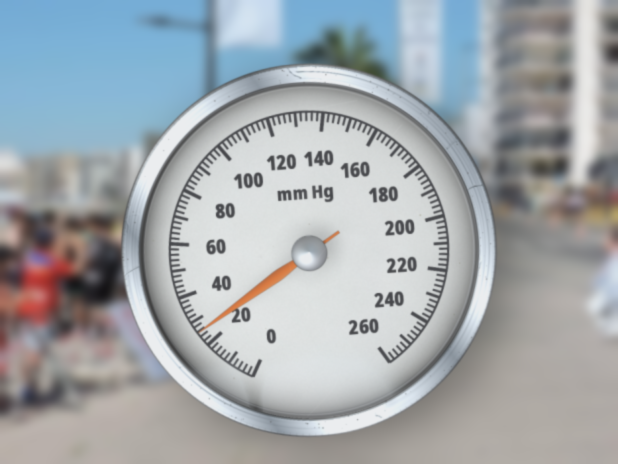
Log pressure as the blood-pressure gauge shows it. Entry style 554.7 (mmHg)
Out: 26 (mmHg)
